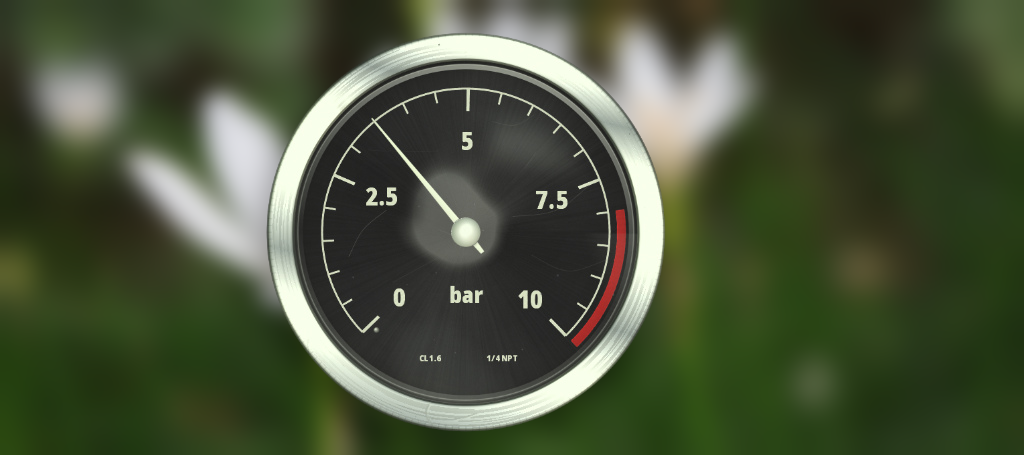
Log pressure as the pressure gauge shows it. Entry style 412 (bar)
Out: 3.5 (bar)
